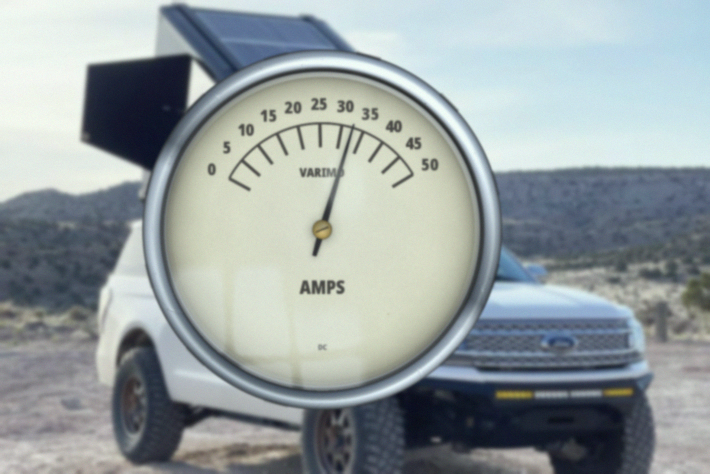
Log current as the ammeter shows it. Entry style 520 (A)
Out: 32.5 (A)
